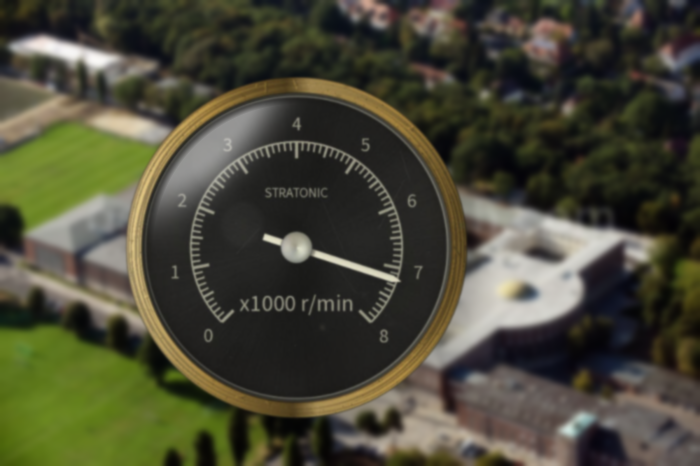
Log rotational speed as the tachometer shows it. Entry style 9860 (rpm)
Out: 7200 (rpm)
